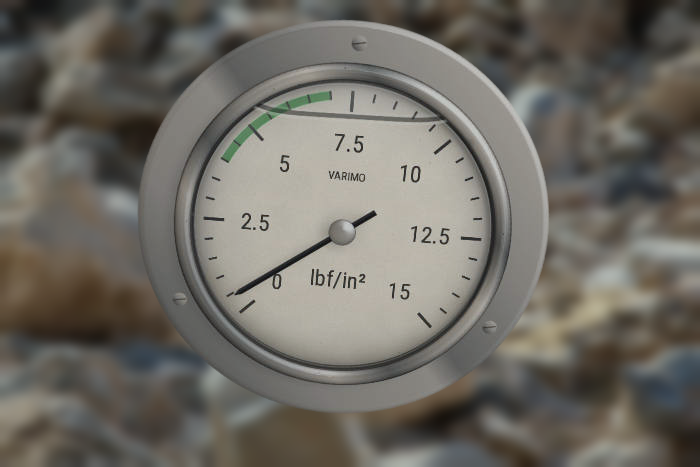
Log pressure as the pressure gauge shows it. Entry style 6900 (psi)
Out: 0.5 (psi)
